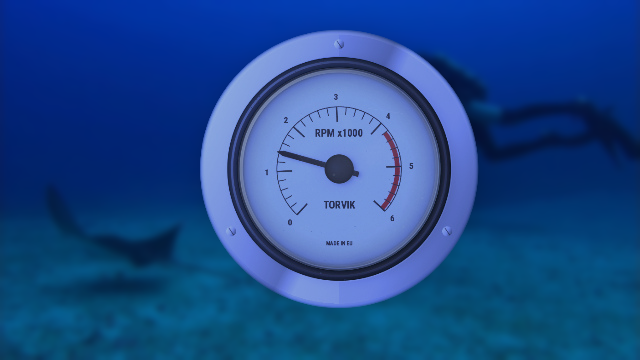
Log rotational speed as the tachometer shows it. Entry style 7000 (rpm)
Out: 1400 (rpm)
